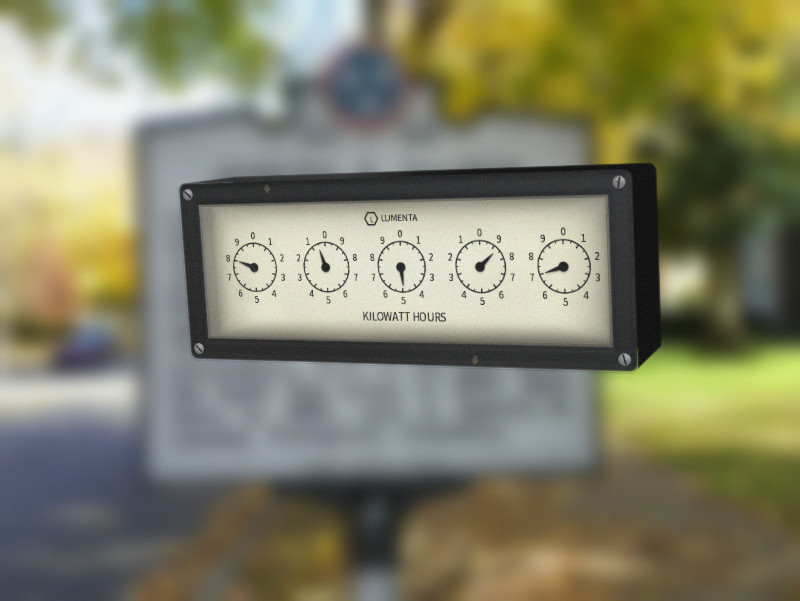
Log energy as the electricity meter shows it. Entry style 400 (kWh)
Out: 80487 (kWh)
